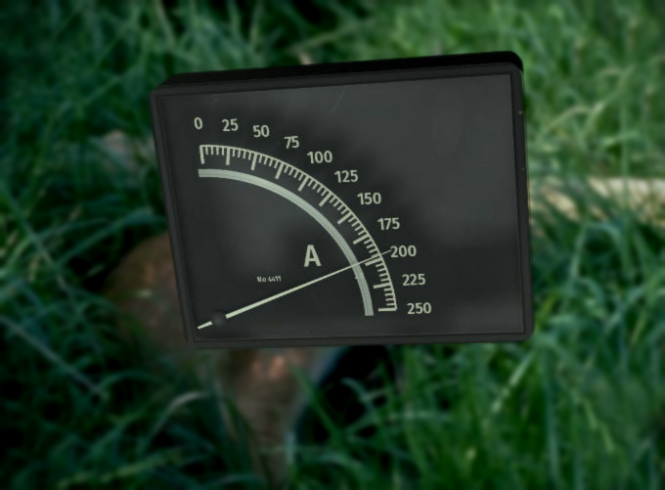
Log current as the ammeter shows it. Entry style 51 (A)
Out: 195 (A)
